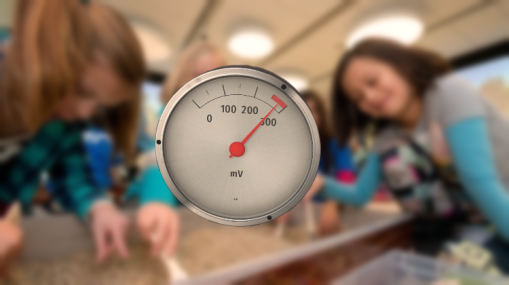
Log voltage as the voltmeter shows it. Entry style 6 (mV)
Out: 275 (mV)
